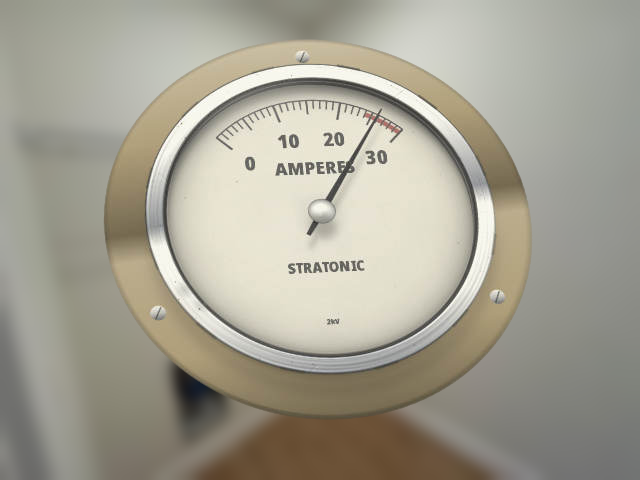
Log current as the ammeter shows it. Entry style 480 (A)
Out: 26 (A)
